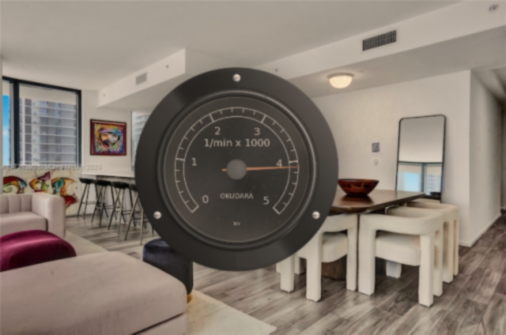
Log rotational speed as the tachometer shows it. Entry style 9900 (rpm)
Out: 4100 (rpm)
